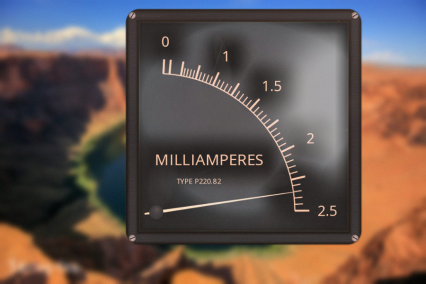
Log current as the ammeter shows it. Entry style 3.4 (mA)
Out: 2.35 (mA)
